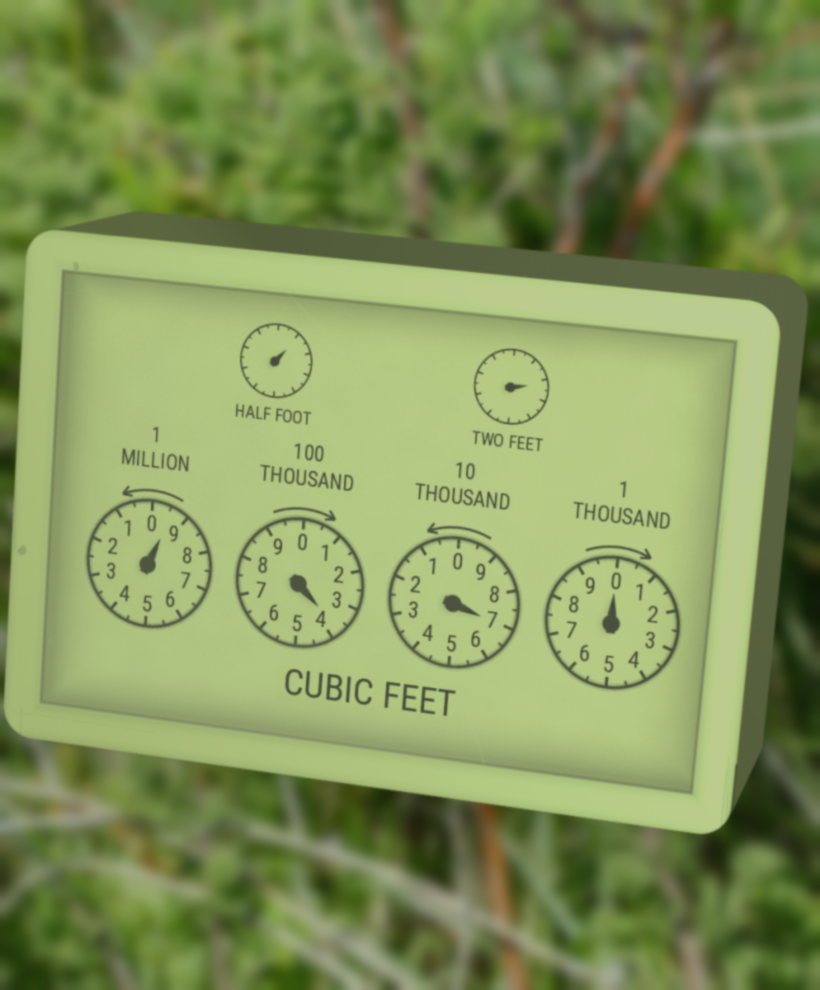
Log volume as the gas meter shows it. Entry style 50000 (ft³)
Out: 937000 (ft³)
